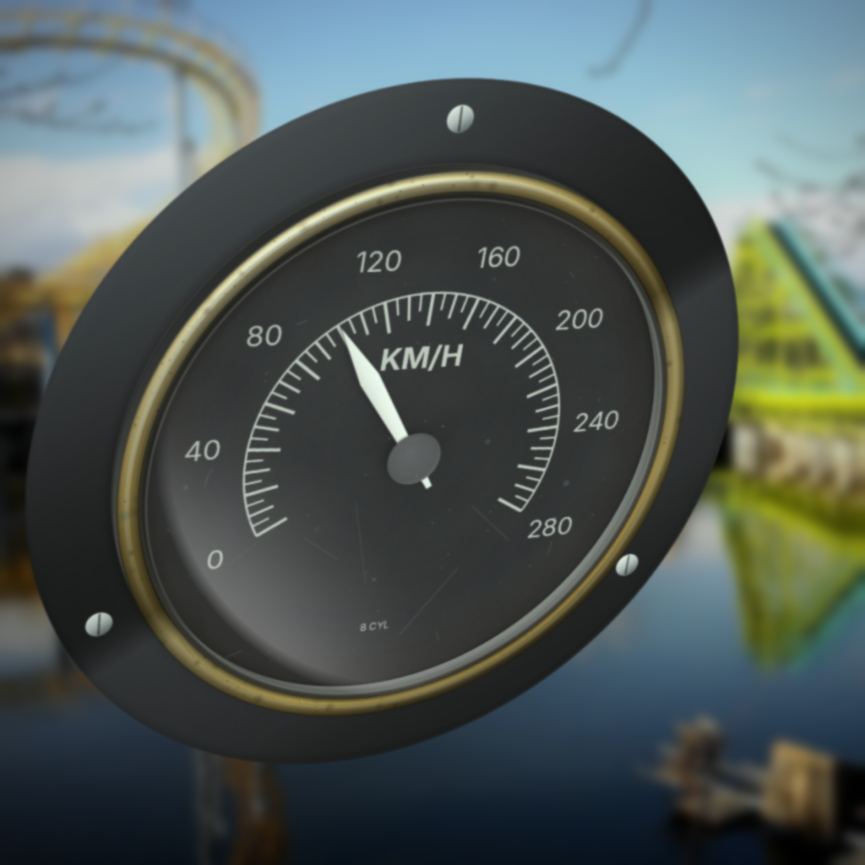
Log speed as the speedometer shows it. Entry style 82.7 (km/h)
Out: 100 (km/h)
